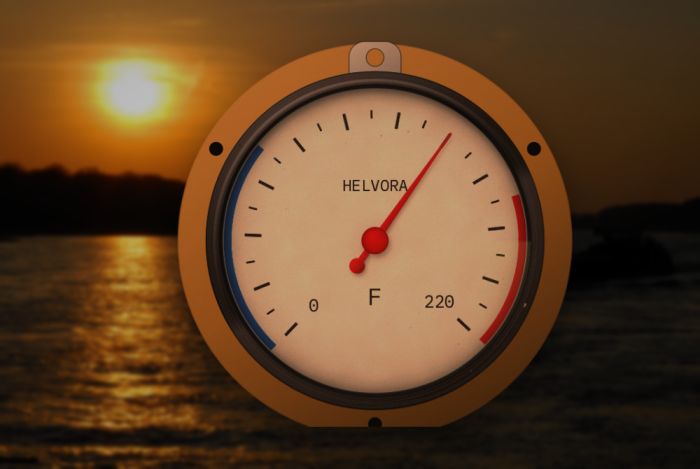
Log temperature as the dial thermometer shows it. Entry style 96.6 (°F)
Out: 140 (°F)
